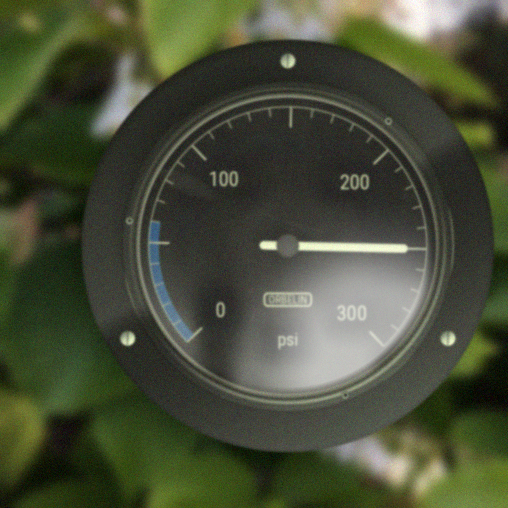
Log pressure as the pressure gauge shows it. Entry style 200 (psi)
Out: 250 (psi)
